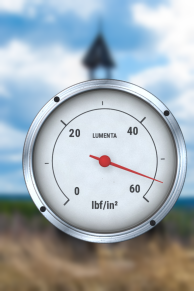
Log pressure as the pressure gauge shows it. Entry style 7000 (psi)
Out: 55 (psi)
